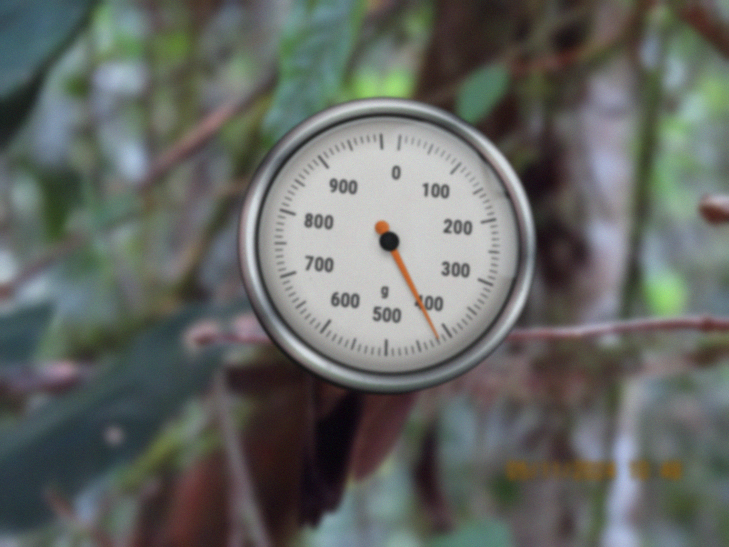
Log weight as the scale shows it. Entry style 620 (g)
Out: 420 (g)
